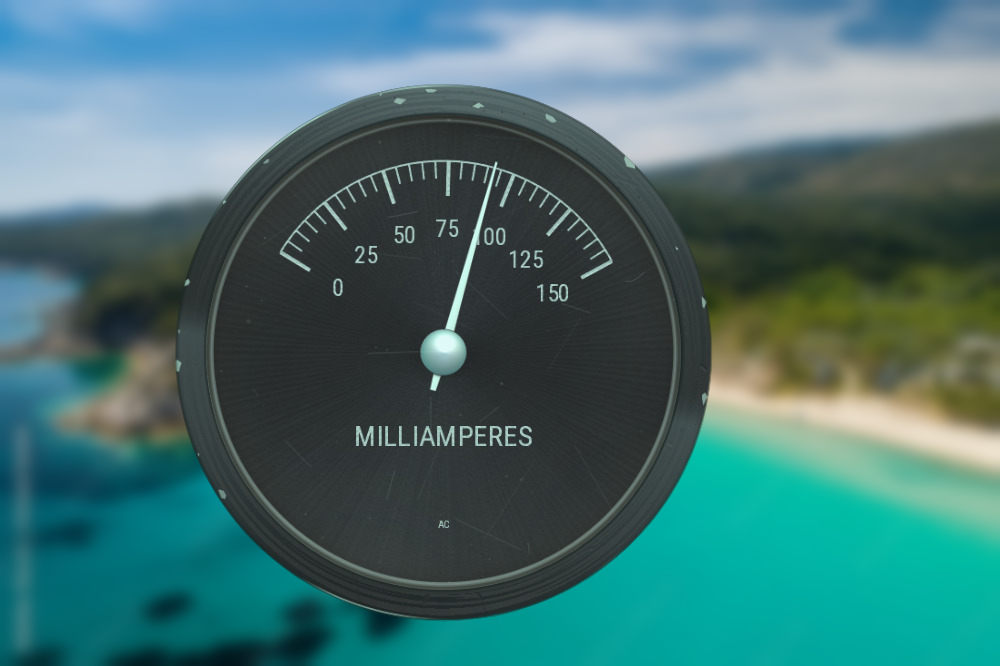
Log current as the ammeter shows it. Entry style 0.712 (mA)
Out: 92.5 (mA)
